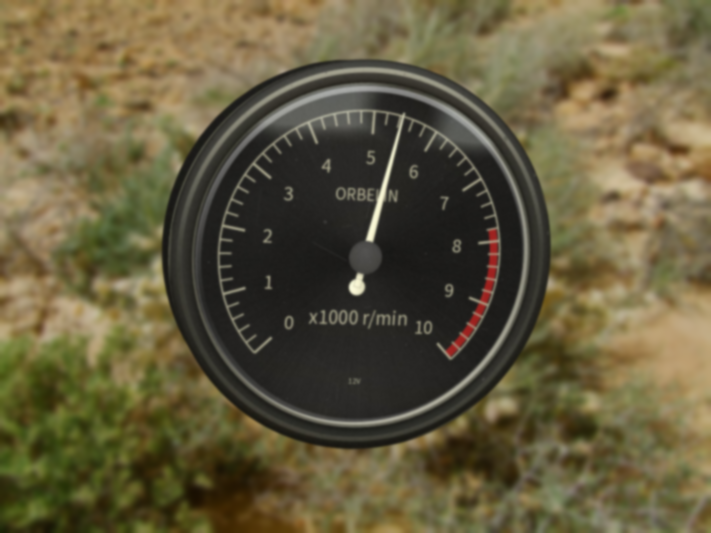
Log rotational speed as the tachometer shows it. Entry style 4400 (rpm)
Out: 5400 (rpm)
